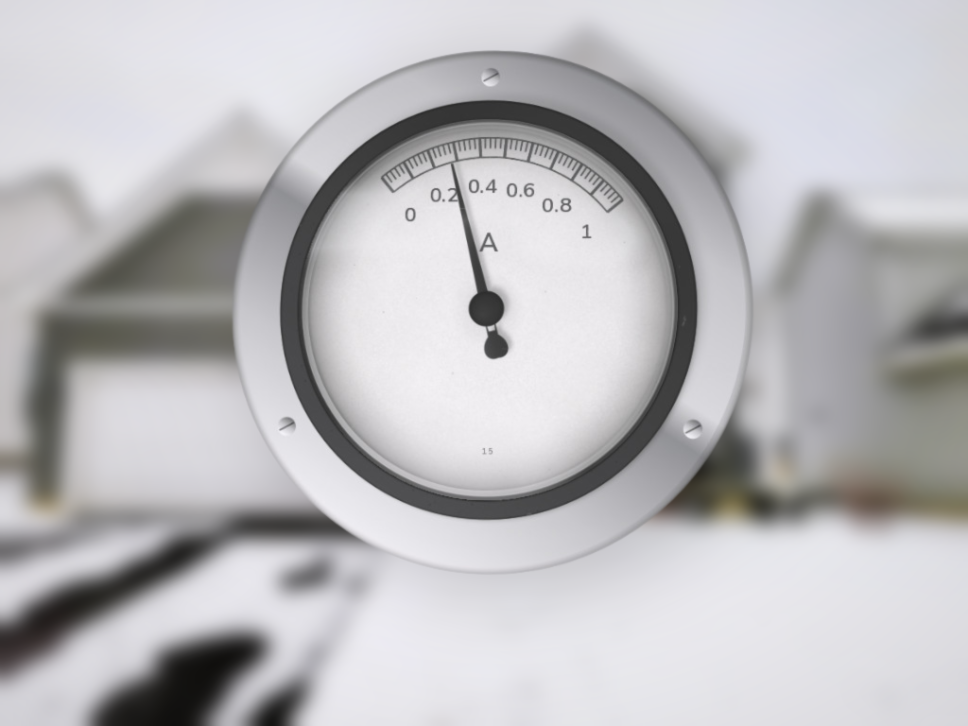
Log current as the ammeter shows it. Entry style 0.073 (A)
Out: 0.28 (A)
